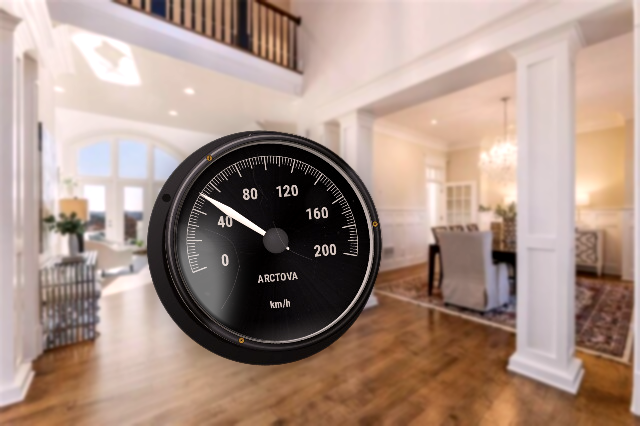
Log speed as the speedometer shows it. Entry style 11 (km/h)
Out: 50 (km/h)
